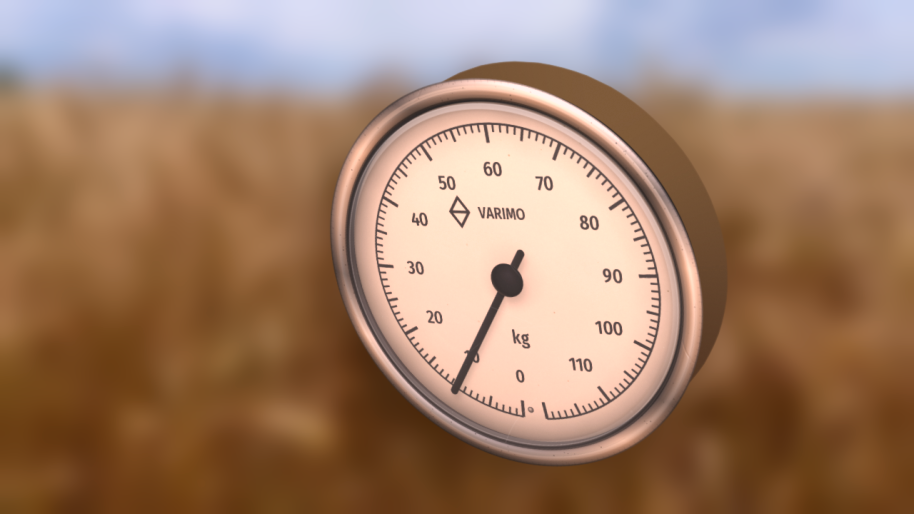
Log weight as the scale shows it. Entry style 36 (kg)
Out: 10 (kg)
